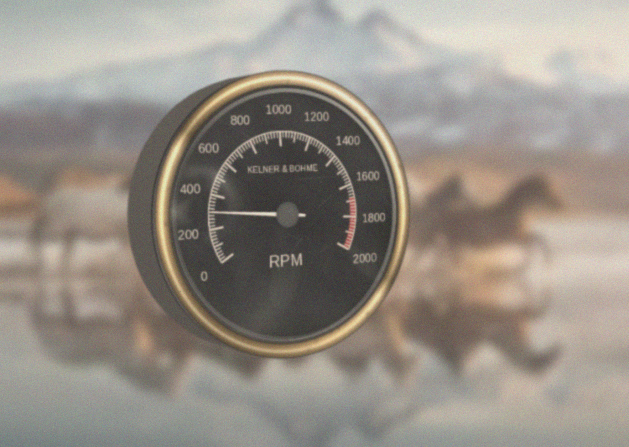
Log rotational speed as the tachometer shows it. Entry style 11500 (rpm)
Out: 300 (rpm)
